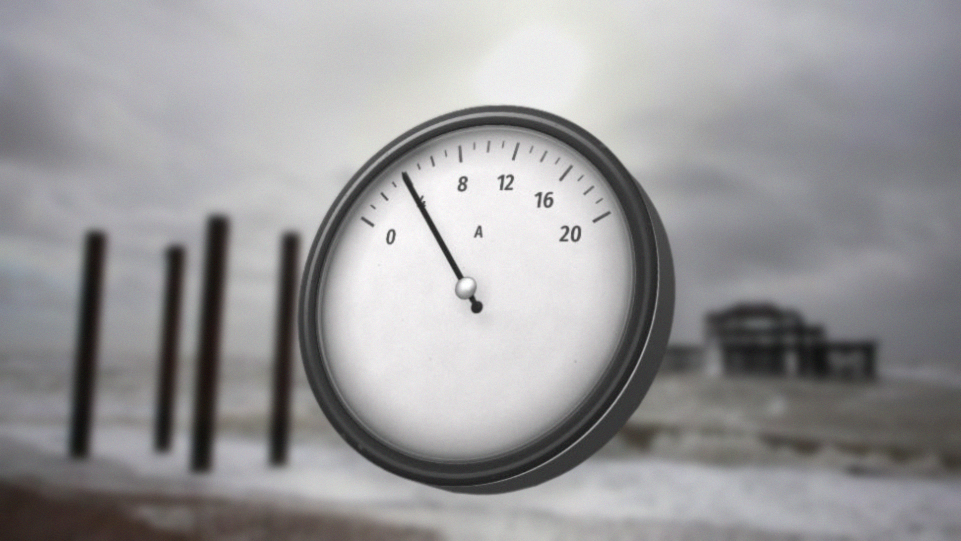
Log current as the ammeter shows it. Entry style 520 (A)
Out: 4 (A)
